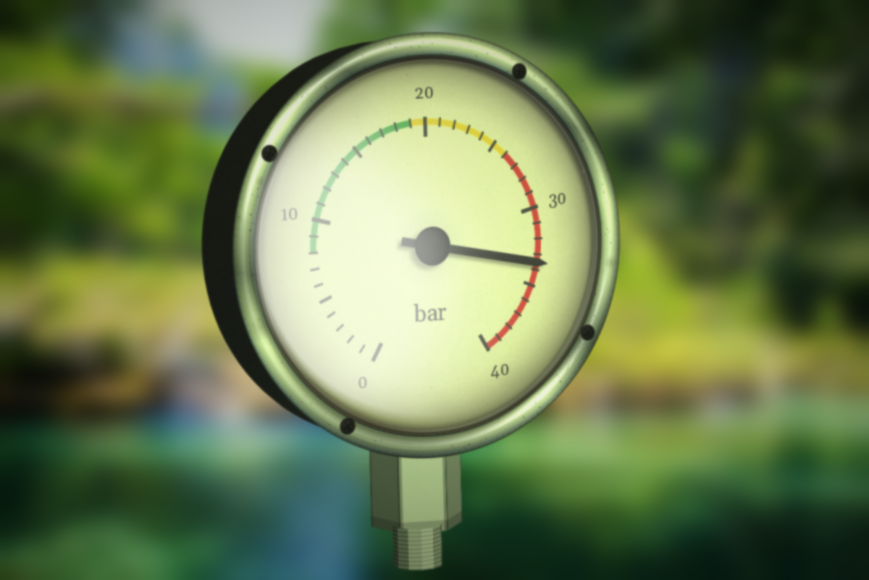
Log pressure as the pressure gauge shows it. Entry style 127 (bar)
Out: 33.5 (bar)
